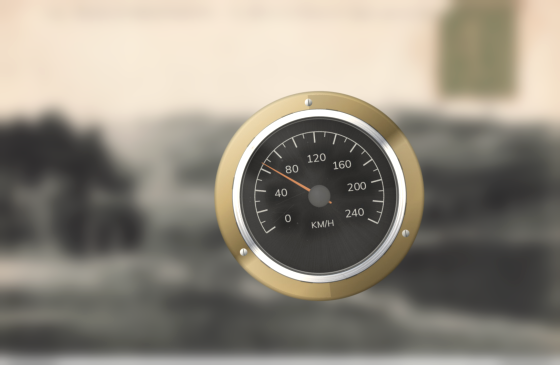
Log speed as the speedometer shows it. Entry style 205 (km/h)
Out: 65 (km/h)
